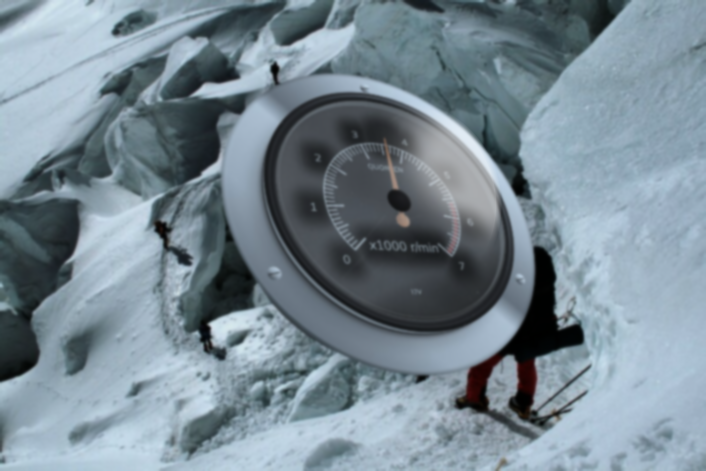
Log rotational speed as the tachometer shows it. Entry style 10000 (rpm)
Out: 3500 (rpm)
